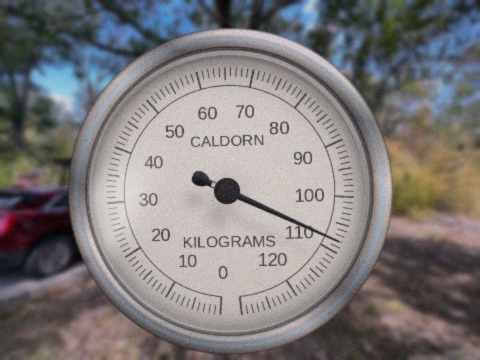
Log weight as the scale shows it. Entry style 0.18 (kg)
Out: 108 (kg)
